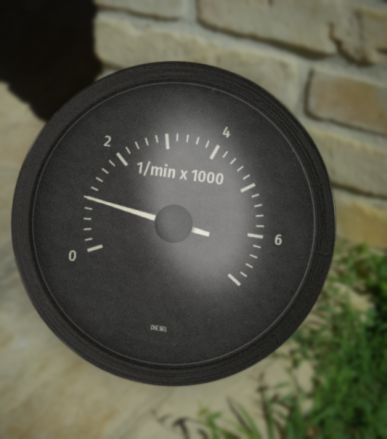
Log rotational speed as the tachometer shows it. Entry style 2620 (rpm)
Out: 1000 (rpm)
